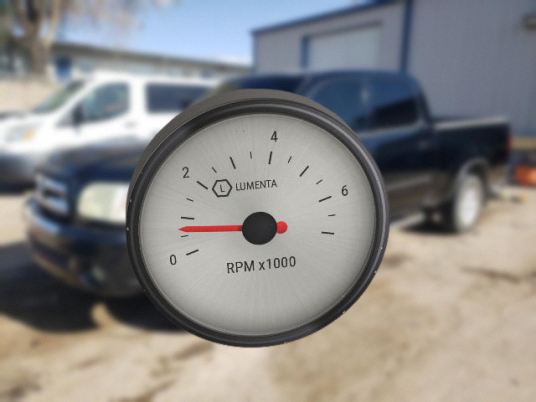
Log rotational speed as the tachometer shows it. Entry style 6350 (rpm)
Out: 750 (rpm)
